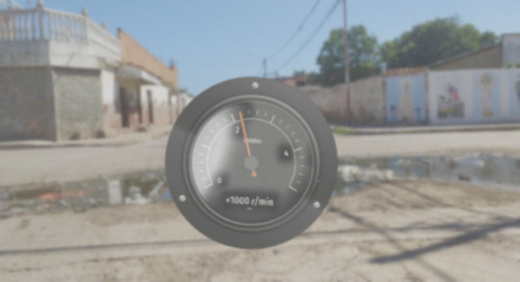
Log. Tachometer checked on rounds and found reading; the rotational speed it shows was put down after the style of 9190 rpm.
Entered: 2200 rpm
